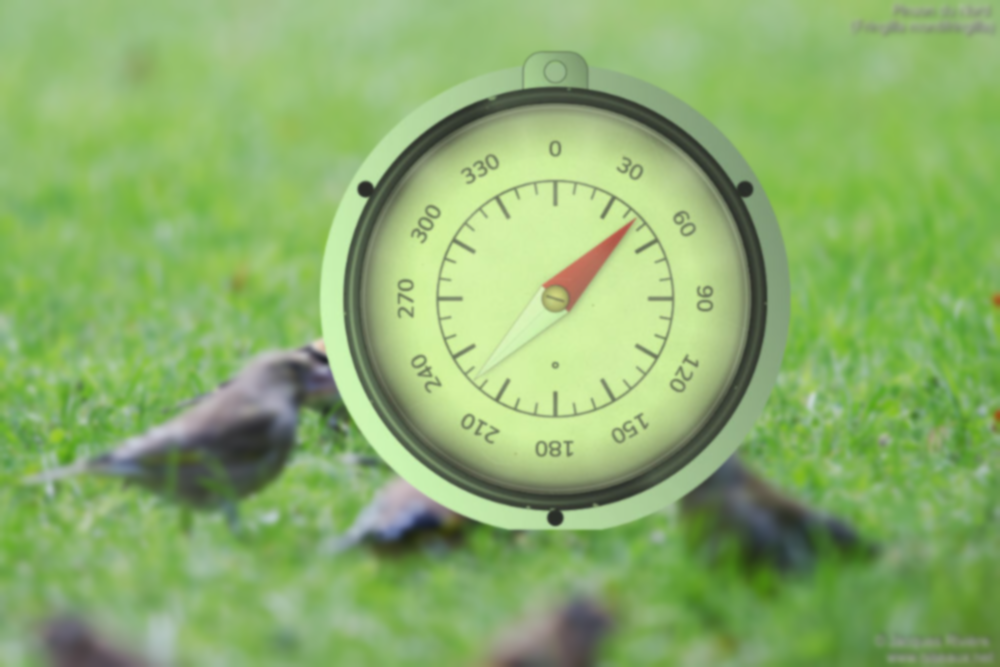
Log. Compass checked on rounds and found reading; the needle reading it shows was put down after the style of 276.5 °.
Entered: 45 °
